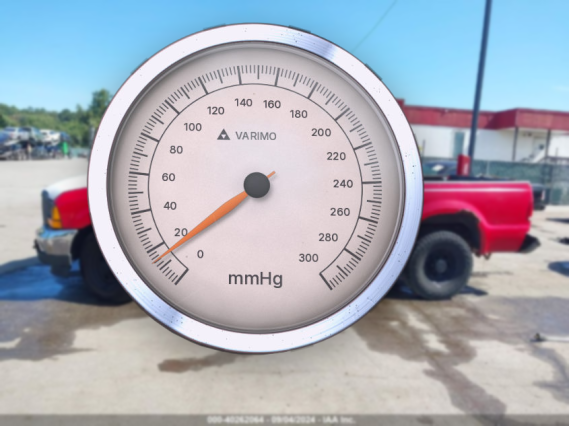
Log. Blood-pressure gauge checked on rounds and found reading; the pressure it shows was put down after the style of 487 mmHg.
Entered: 14 mmHg
